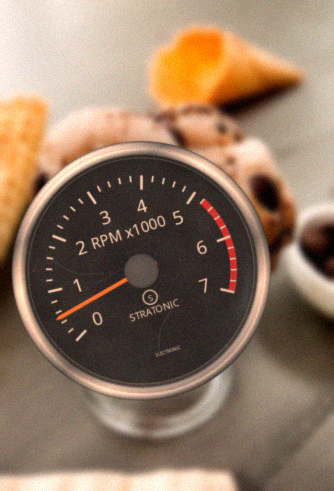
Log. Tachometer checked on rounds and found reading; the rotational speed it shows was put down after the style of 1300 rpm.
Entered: 500 rpm
